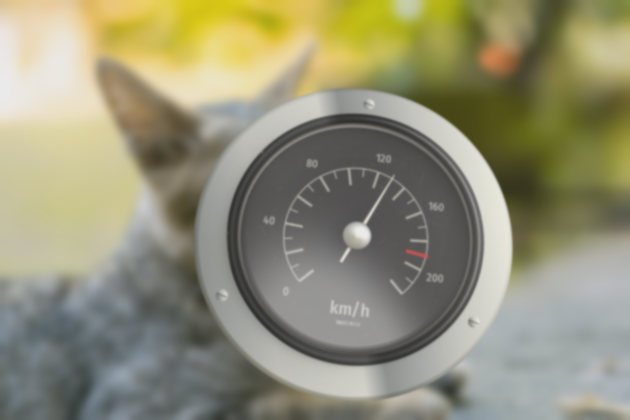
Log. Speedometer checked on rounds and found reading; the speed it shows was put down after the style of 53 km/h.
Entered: 130 km/h
